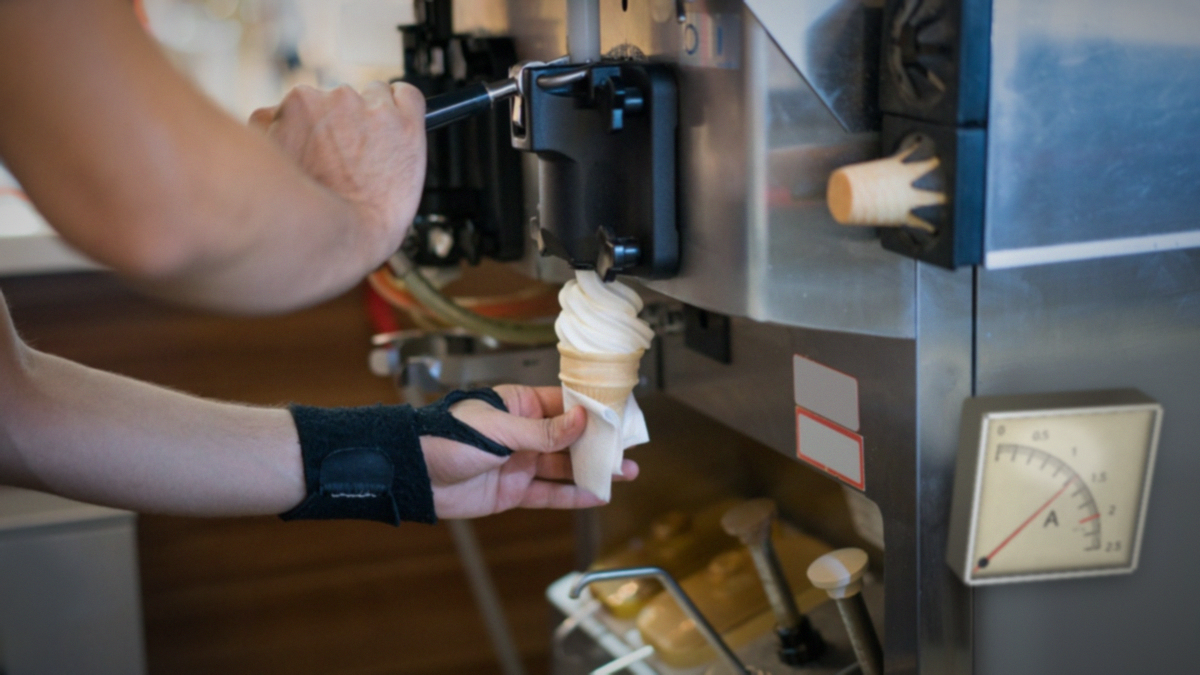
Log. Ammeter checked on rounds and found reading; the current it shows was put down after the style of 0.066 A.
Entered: 1.25 A
